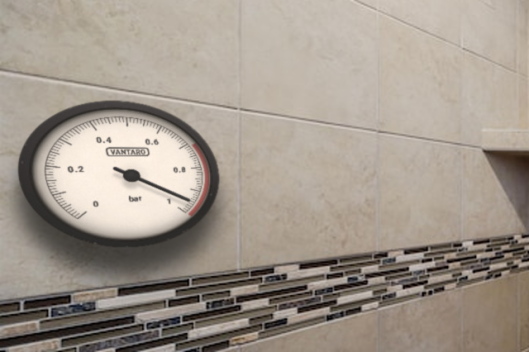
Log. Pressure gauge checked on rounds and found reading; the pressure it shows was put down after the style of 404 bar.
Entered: 0.95 bar
